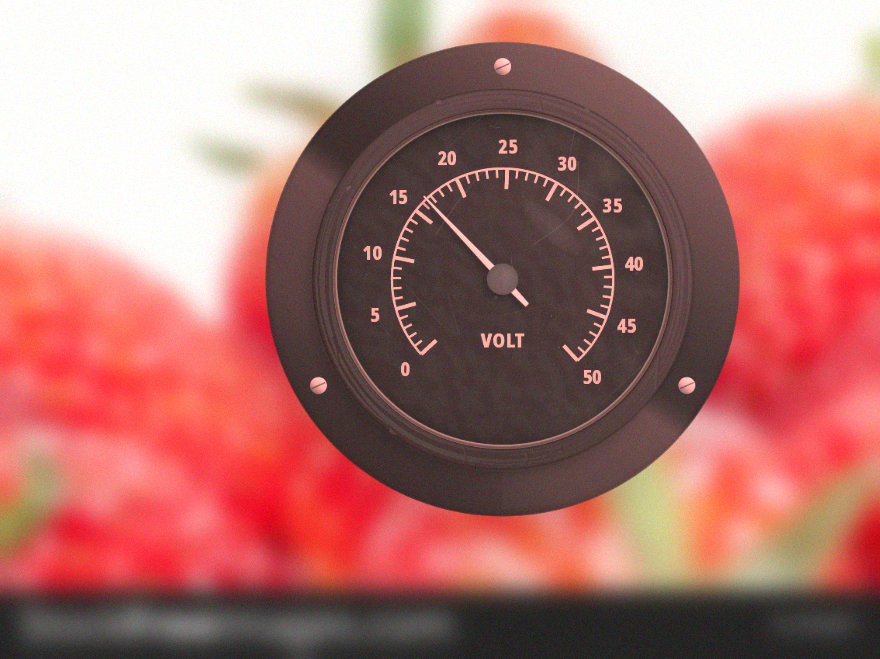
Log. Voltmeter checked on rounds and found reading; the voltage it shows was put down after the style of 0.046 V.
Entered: 16.5 V
